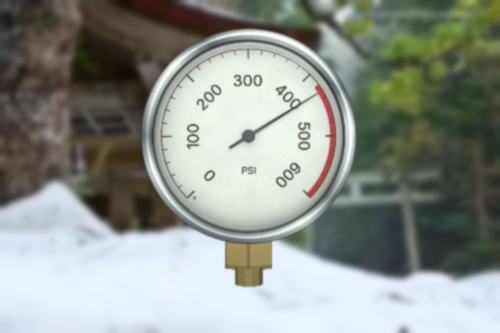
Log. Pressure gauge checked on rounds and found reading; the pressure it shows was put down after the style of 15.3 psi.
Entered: 430 psi
